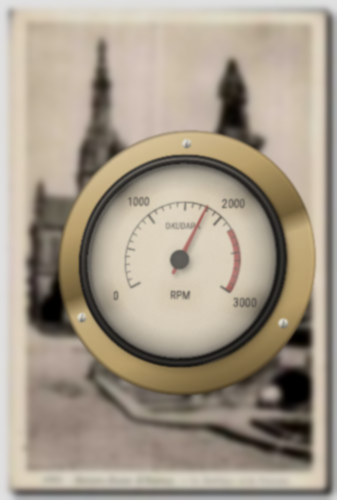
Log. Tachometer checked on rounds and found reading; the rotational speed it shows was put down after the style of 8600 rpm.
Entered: 1800 rpm
